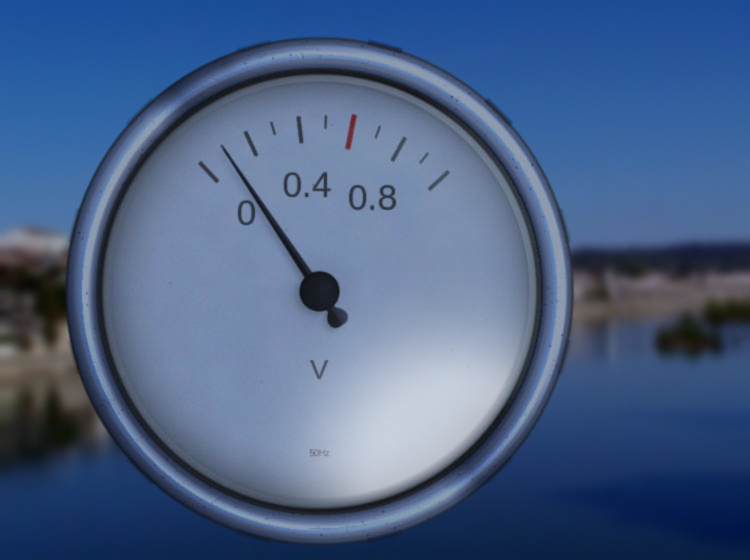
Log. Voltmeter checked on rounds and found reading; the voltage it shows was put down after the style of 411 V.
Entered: 0.1 V
